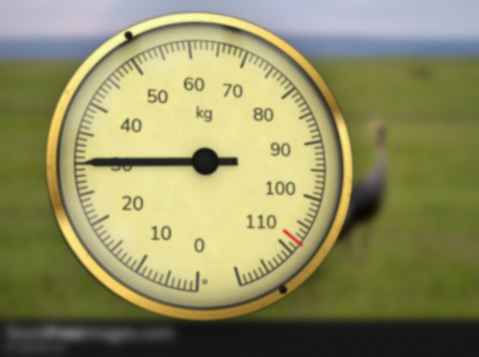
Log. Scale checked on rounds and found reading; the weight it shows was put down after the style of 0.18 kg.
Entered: 30 kg
